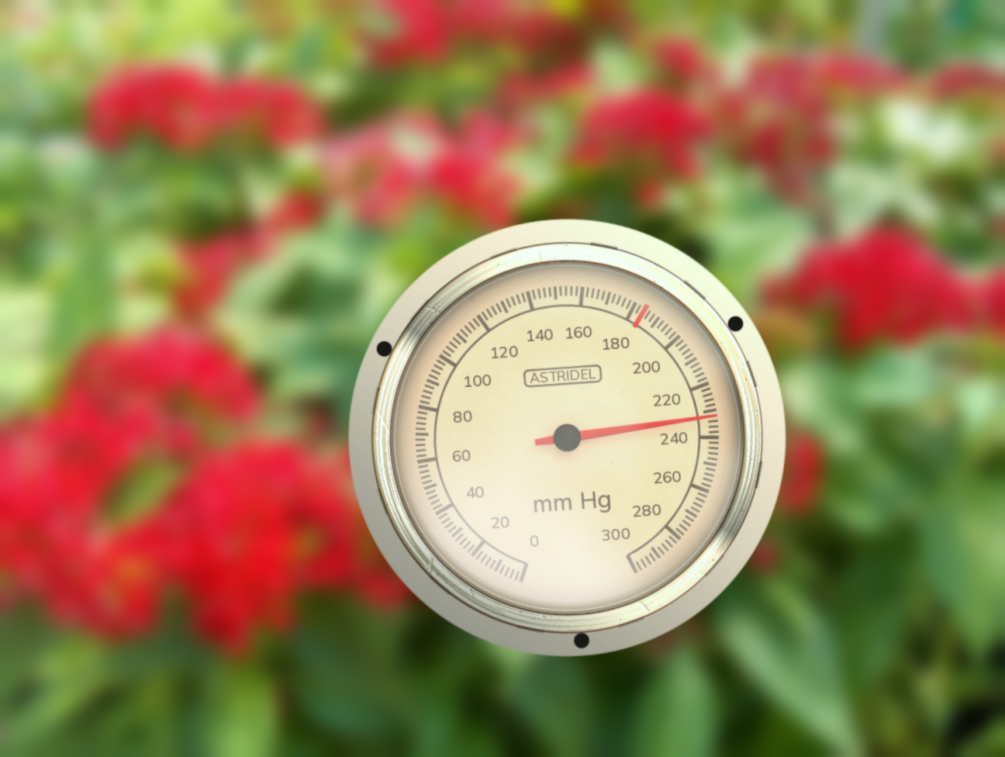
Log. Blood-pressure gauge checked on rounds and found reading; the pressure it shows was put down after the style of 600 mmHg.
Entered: 232 mmHg
